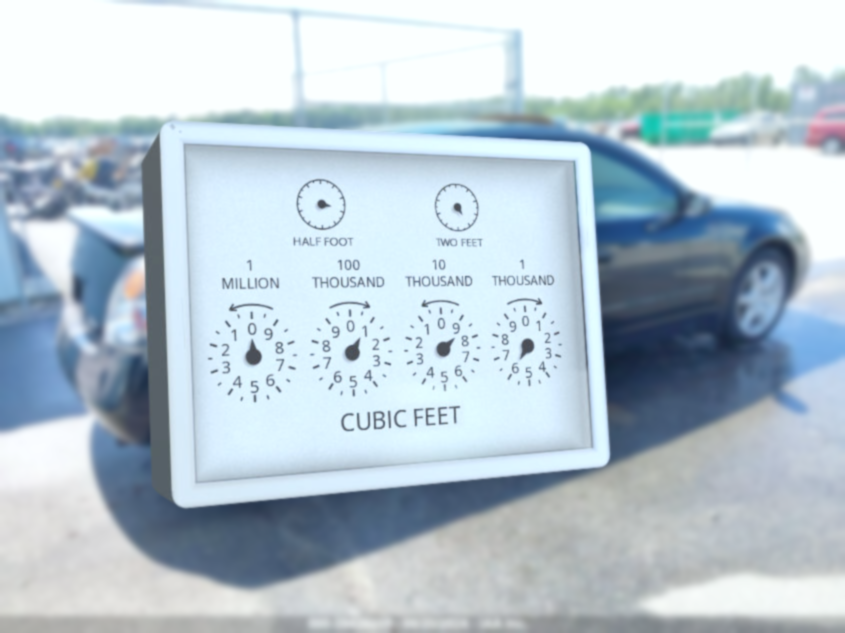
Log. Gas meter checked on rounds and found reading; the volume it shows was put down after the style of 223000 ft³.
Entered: 8600 ft³
